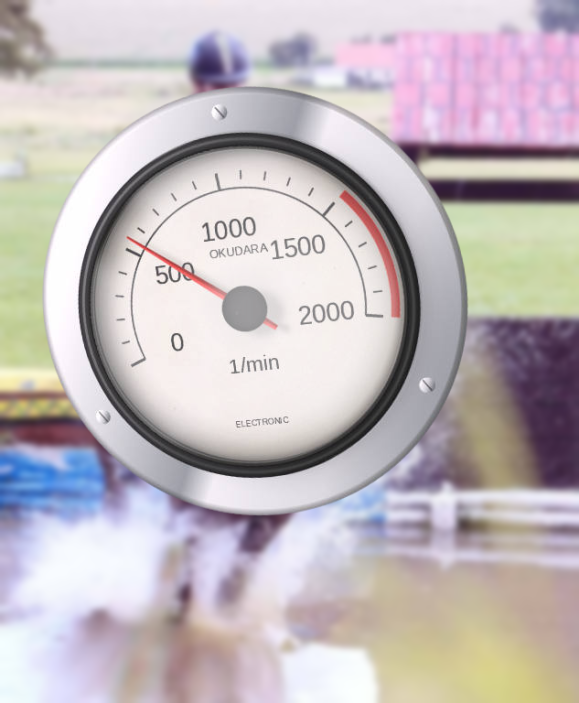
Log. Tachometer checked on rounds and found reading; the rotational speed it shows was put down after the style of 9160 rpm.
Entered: 550 rpm
